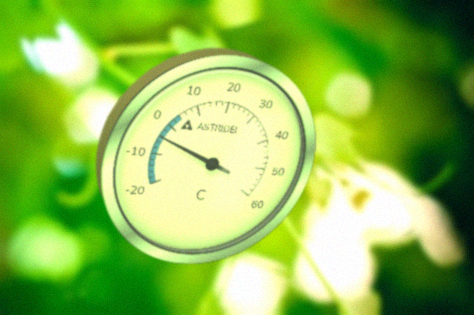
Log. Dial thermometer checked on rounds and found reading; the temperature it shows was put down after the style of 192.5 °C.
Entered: -4 °C
